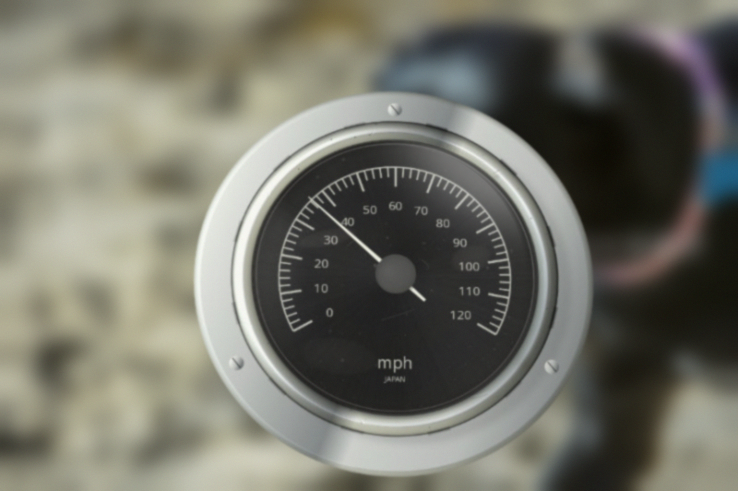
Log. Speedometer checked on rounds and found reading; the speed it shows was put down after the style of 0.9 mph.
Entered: 36 mph
